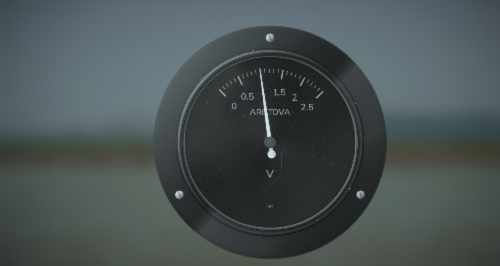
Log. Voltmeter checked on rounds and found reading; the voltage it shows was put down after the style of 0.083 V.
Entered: 1 V
